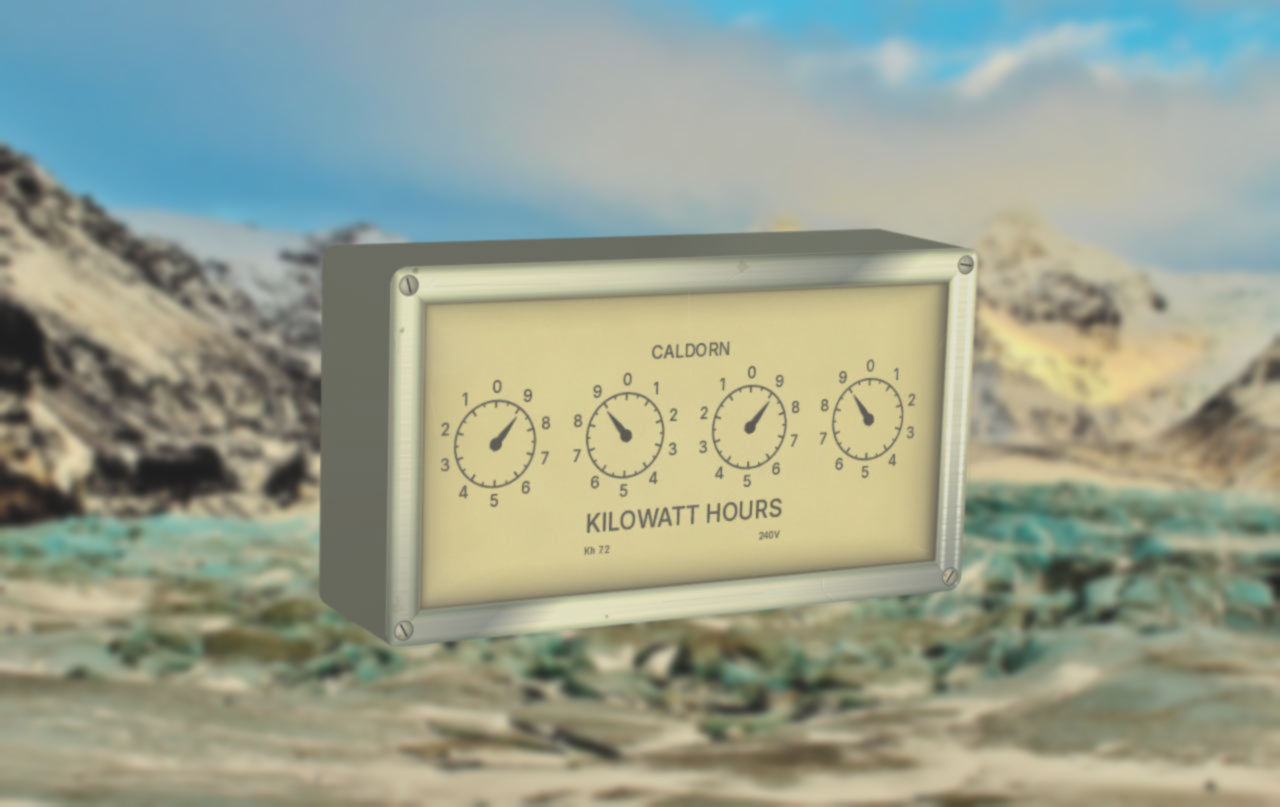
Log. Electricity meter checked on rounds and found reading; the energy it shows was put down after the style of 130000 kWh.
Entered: 8889 kWh
